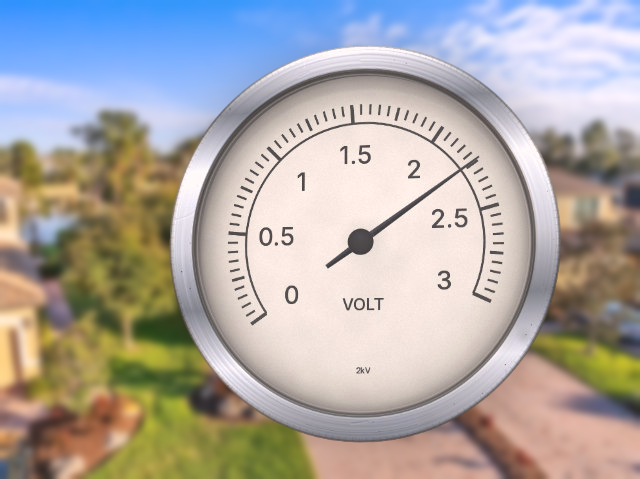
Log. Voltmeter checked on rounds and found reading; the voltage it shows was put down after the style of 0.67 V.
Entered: 2.25 V
